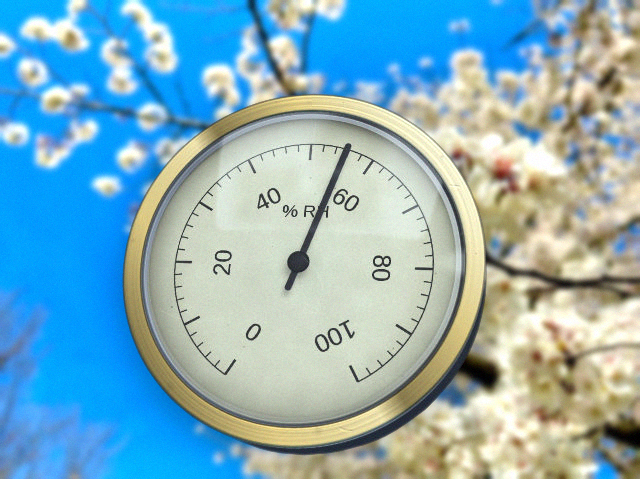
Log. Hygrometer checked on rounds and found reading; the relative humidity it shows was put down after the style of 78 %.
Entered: 56 %
